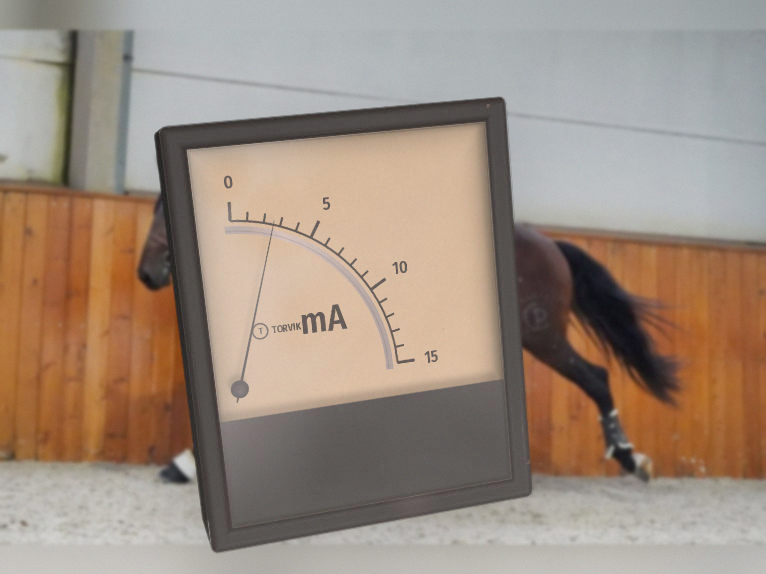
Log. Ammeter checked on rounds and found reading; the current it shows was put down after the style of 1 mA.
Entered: 2.5 mA
